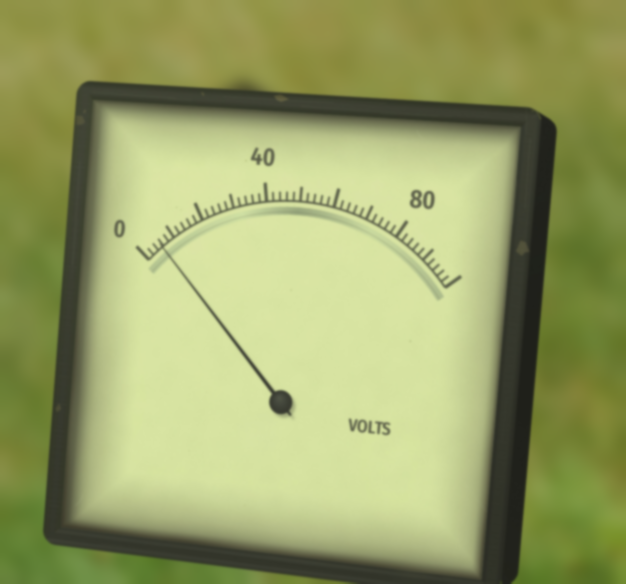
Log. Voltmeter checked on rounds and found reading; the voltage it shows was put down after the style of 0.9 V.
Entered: 6 V
